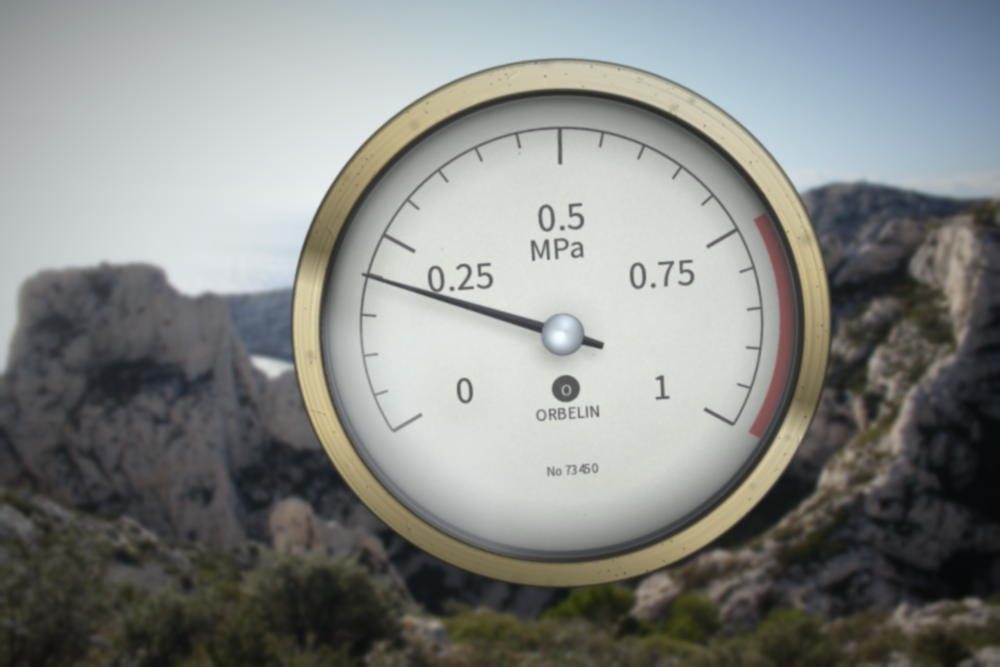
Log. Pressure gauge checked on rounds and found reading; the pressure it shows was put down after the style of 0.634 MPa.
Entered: 0.2 MPa
